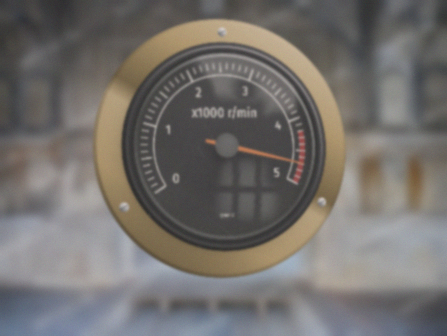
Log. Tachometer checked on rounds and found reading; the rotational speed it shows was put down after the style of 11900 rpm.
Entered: 4700 rpm
